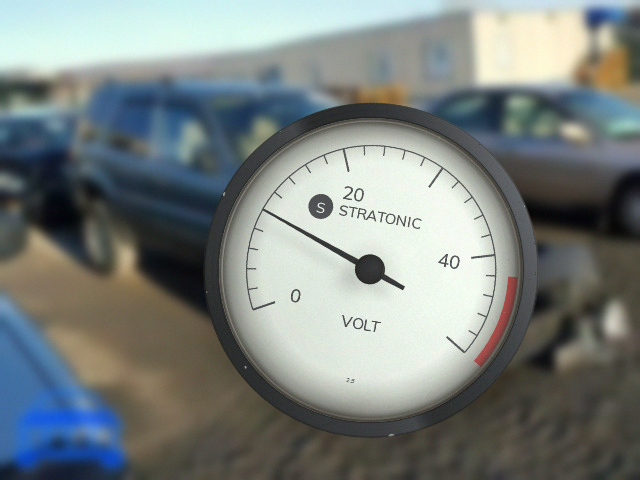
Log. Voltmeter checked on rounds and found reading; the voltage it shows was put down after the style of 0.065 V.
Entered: 10 V
